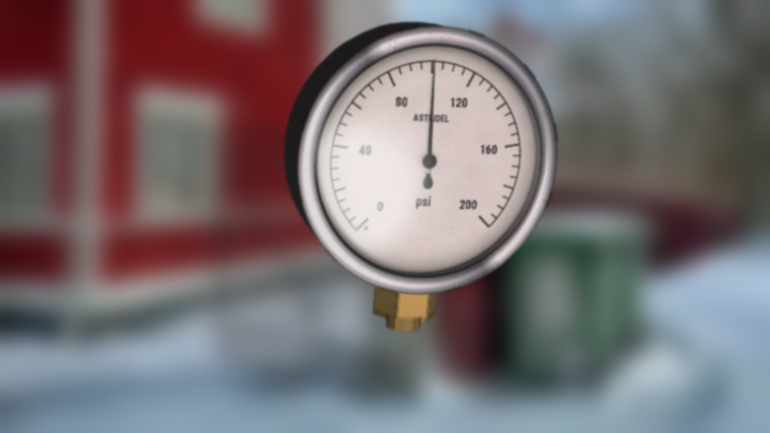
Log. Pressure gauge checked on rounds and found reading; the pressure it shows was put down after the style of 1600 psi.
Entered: 100 psi
